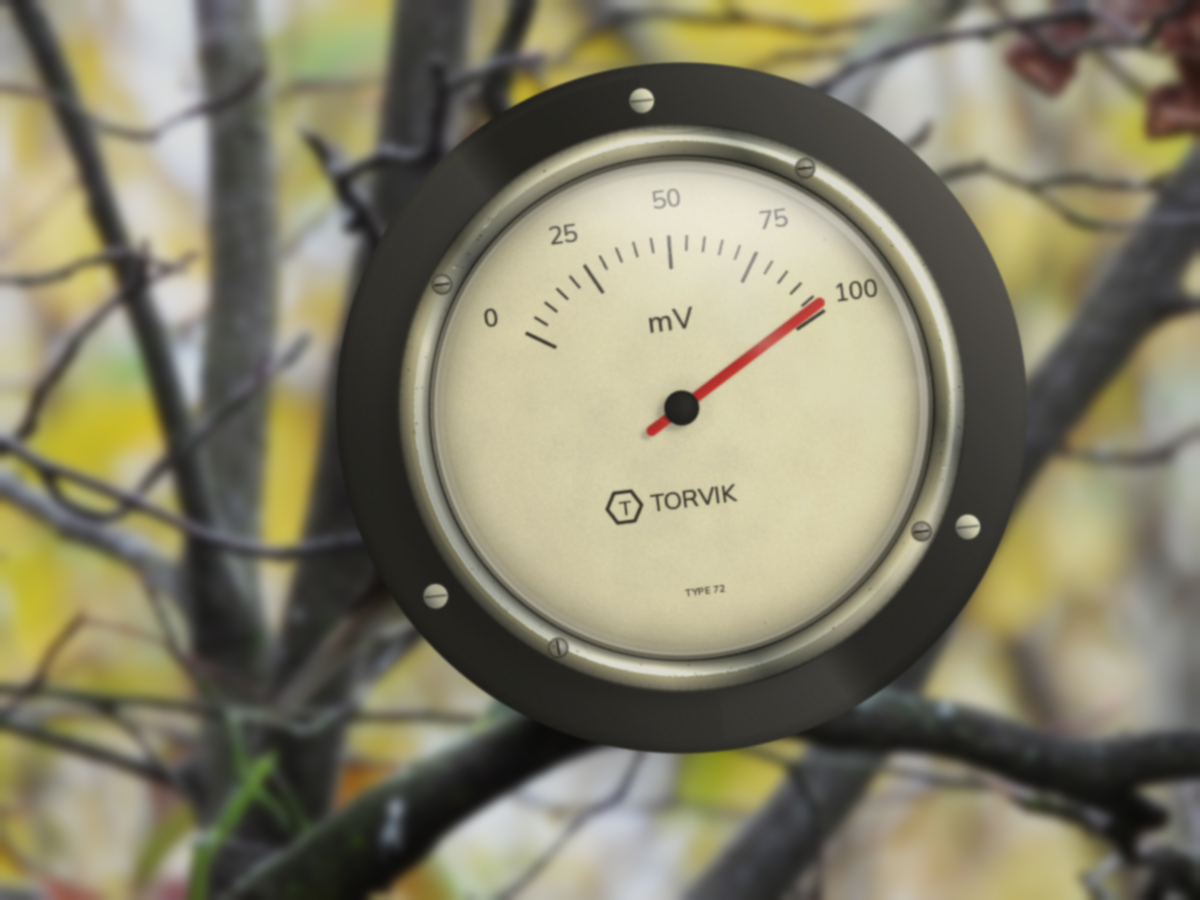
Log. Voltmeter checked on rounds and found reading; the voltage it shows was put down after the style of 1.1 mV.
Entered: 97.5 mV
